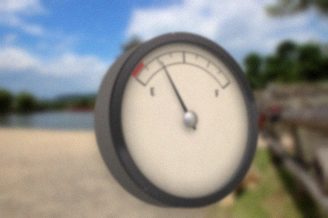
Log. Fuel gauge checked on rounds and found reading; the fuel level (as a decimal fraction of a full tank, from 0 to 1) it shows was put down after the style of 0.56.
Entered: 0.25
